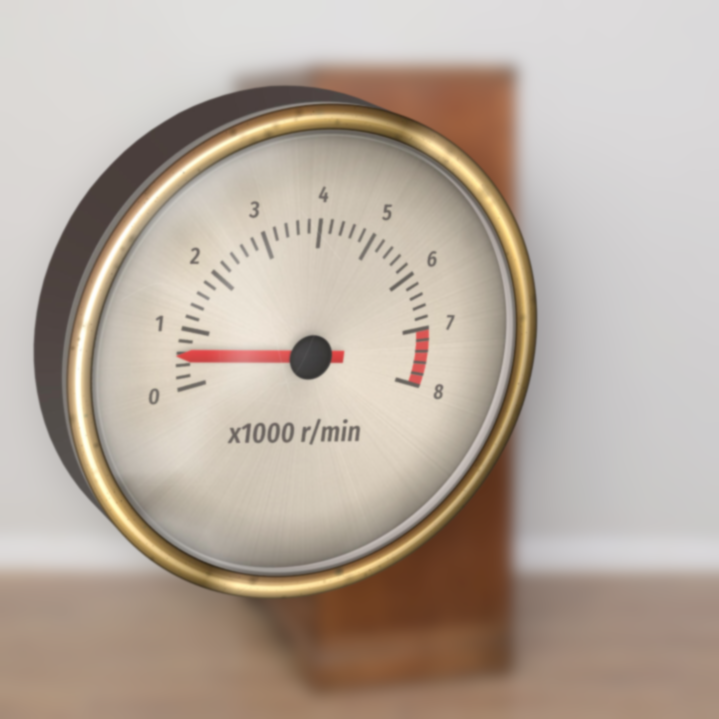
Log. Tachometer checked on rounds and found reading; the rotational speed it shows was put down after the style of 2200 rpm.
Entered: 600 rpm
